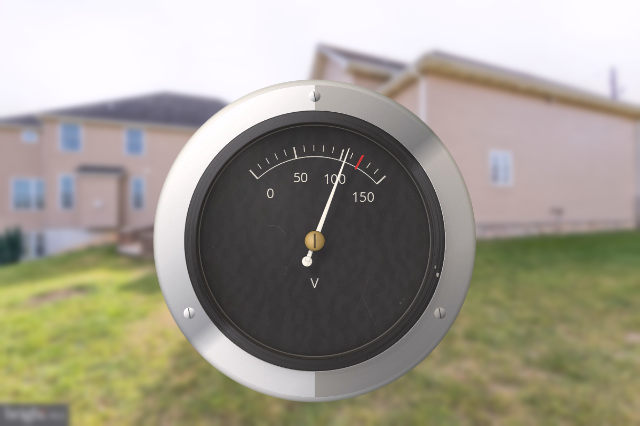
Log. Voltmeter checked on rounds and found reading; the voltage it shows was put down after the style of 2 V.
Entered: 105 V
